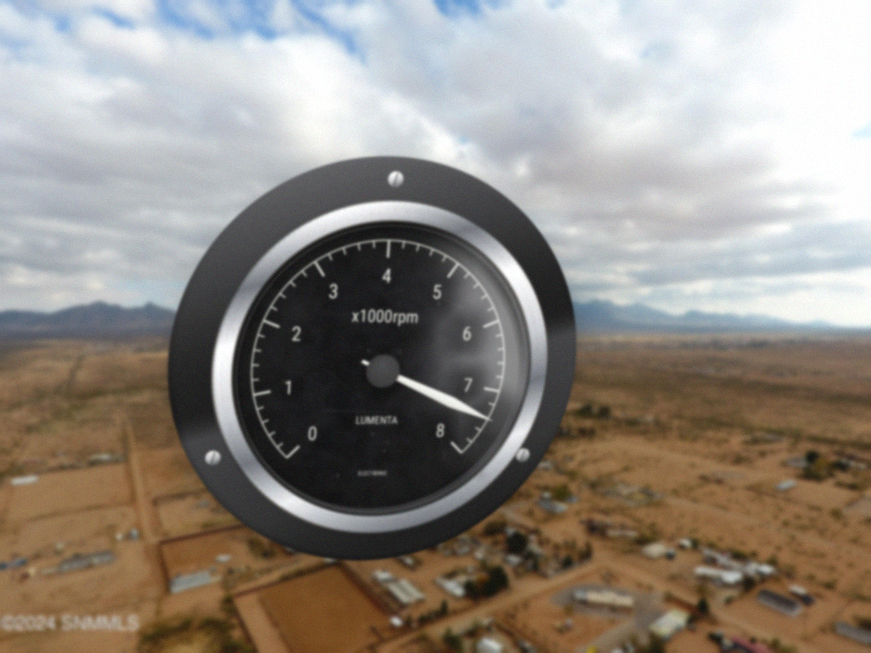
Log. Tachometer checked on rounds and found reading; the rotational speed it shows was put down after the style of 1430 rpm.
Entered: 7400 rpm
